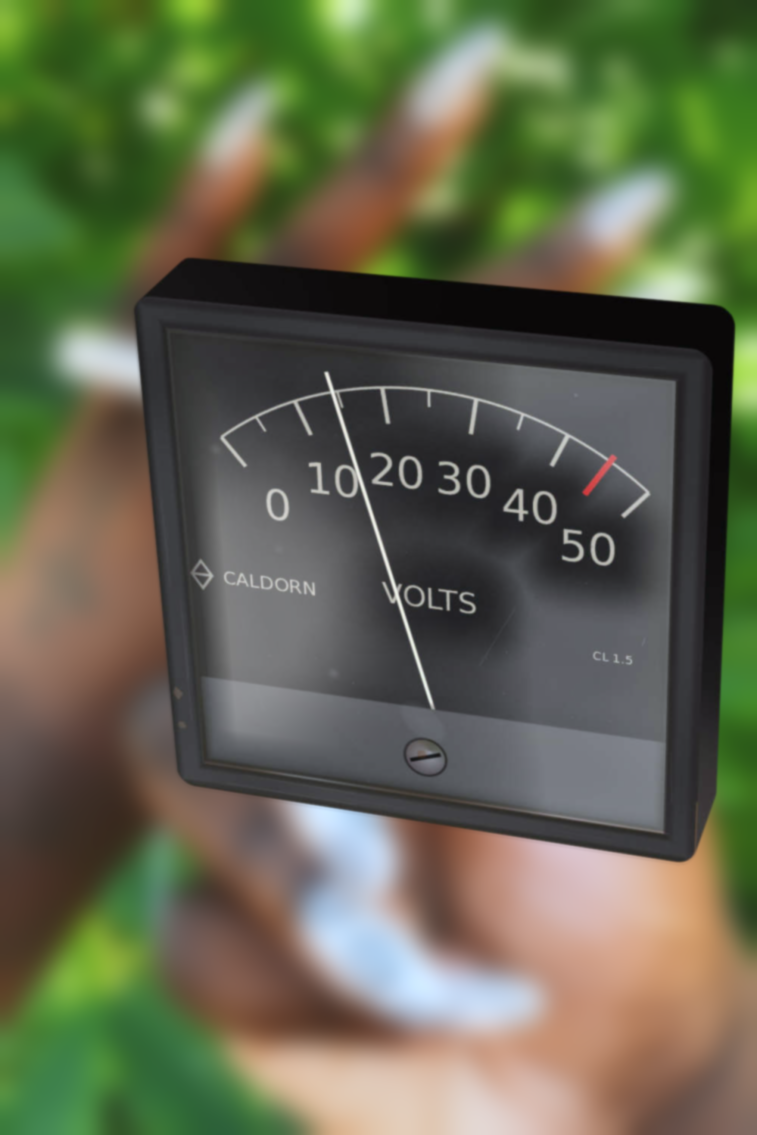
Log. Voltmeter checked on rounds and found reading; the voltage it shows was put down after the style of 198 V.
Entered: 15 V
